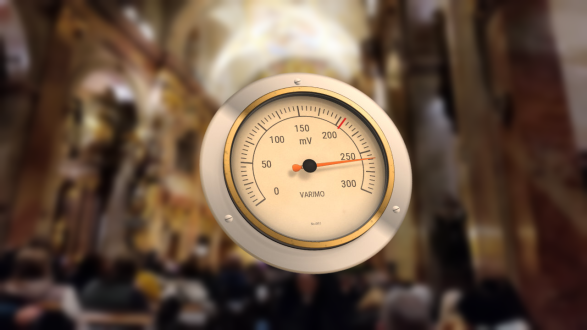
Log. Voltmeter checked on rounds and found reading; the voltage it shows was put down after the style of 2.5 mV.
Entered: 260 mV
